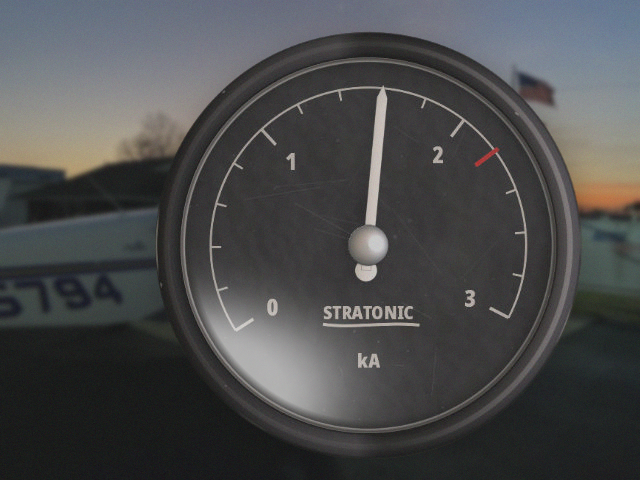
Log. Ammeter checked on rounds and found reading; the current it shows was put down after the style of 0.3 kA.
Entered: 1.6 kA
